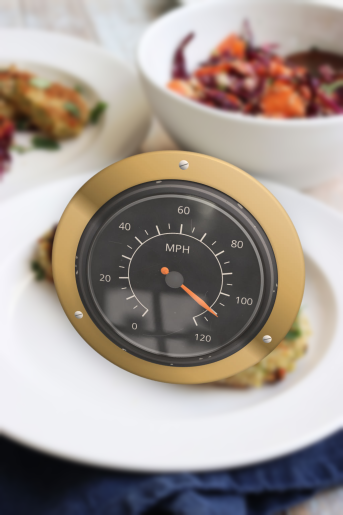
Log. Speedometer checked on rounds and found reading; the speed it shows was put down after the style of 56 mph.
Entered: 110 mph
